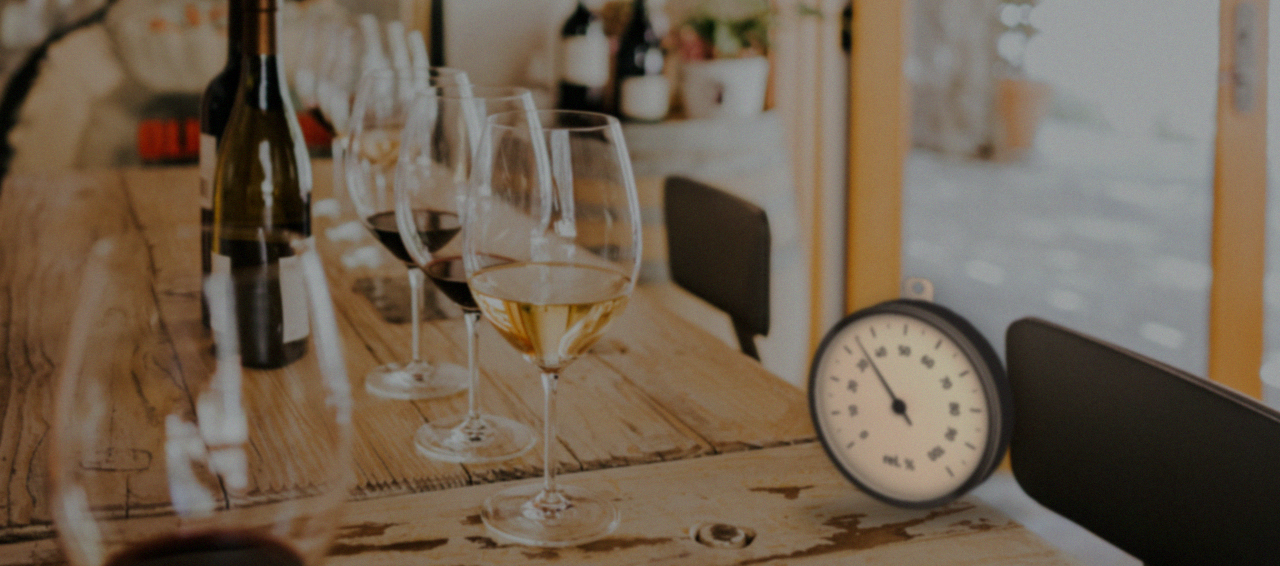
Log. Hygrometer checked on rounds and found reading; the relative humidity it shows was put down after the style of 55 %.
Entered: 35 %
